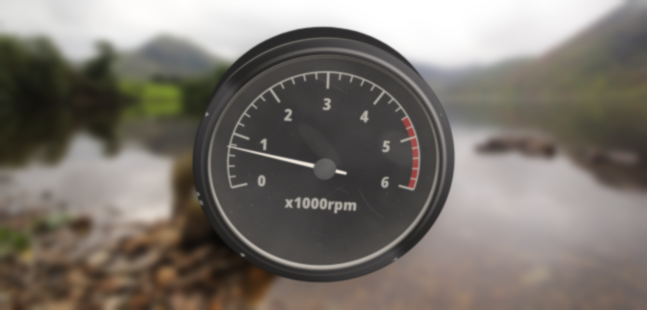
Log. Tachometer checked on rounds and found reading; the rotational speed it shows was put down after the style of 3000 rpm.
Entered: 800 rpm
